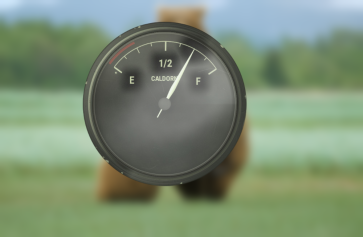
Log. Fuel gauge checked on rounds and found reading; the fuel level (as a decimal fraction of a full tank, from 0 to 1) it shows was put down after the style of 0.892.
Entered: 0.75
